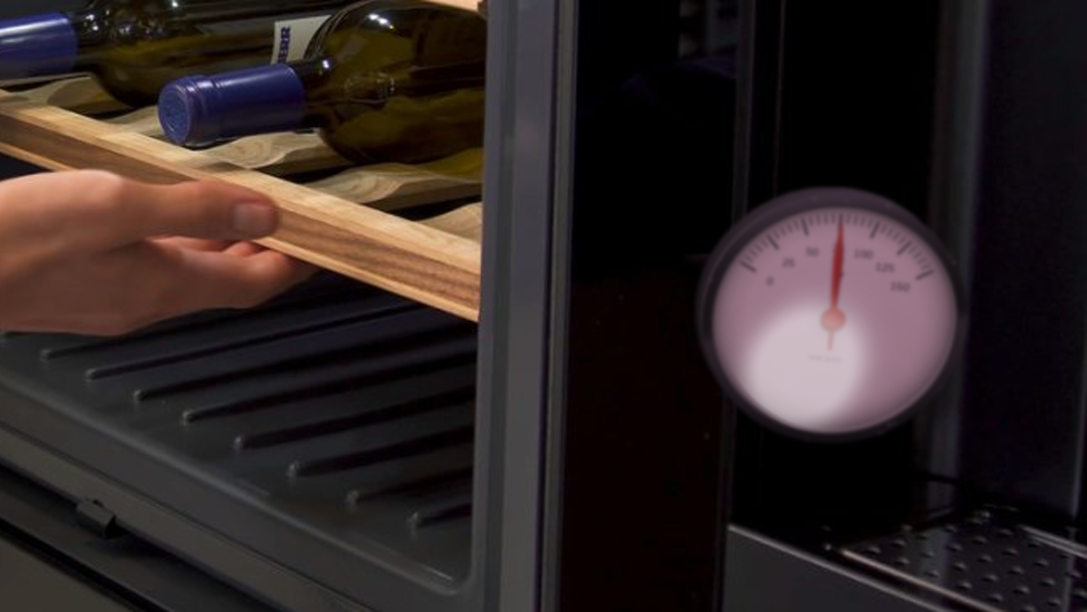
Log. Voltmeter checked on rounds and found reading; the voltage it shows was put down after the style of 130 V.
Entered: 75 V
